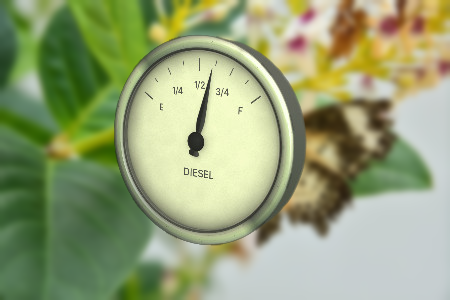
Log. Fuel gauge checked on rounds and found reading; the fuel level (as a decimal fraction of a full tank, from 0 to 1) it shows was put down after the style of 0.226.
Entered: 0.625
